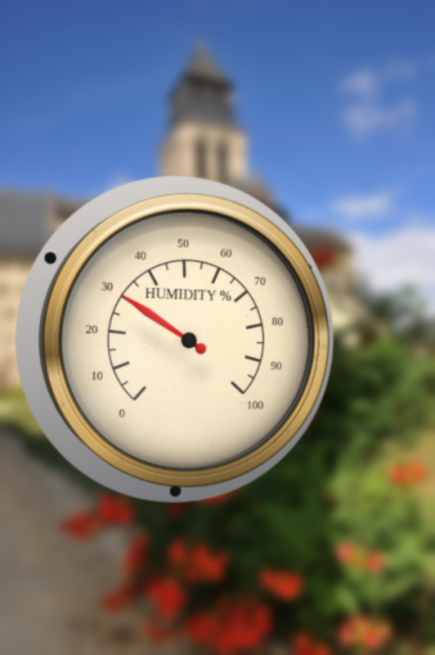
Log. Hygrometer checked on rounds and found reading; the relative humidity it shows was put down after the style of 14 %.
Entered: 30 %
